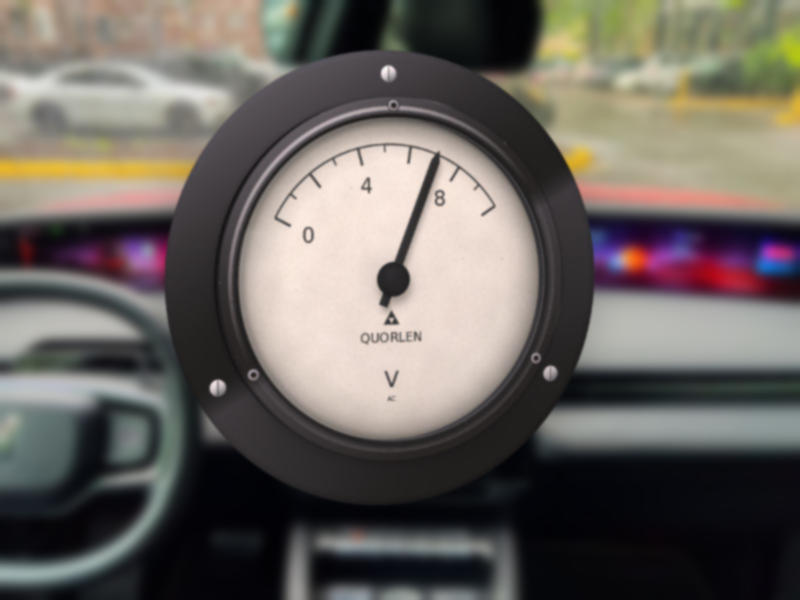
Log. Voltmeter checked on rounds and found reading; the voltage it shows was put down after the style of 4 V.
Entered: 7 V
